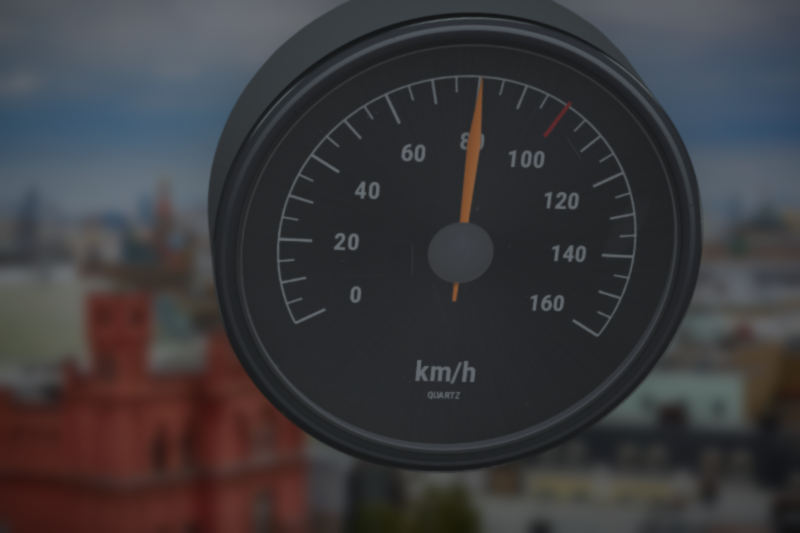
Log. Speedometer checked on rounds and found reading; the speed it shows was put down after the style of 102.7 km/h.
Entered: 80 km/h
